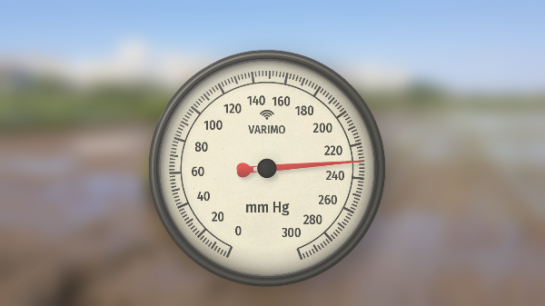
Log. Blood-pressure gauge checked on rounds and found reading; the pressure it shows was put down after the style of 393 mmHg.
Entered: 230 mmHg
